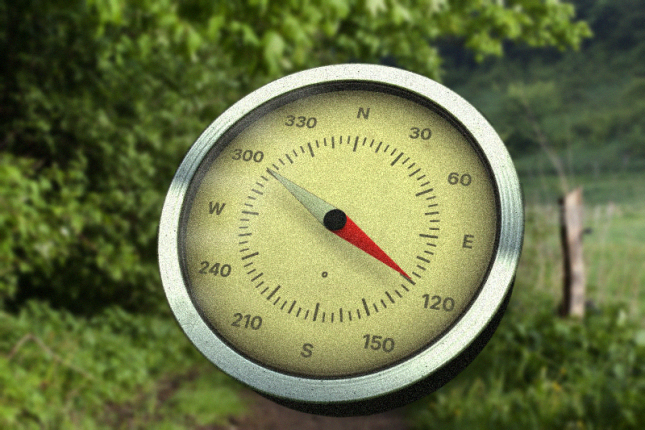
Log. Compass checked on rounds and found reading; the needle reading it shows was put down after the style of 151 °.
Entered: 120 °
